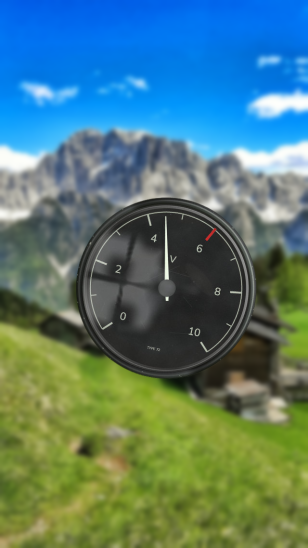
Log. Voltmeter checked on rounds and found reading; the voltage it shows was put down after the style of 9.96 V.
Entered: 4.5 V
